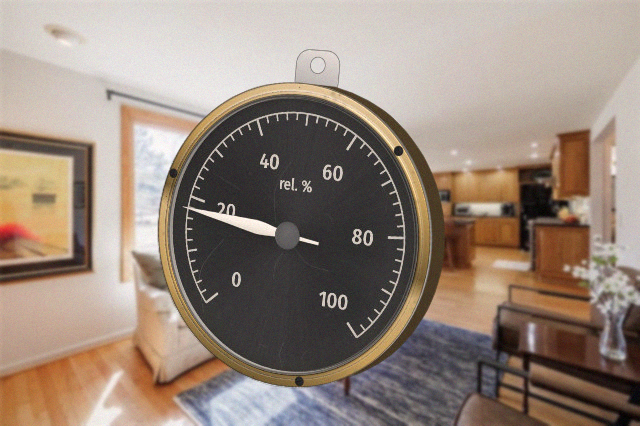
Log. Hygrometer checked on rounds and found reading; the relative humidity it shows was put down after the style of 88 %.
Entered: 18 %
